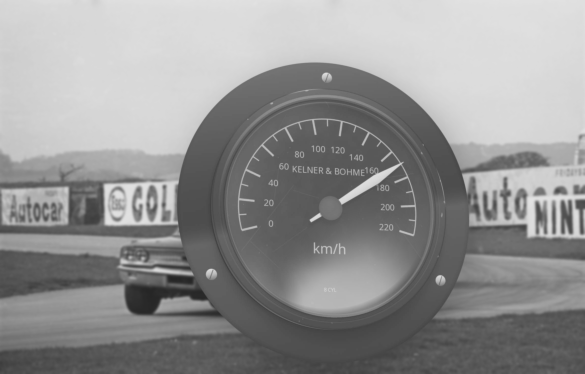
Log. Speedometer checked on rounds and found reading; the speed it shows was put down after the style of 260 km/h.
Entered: 170 km/h
